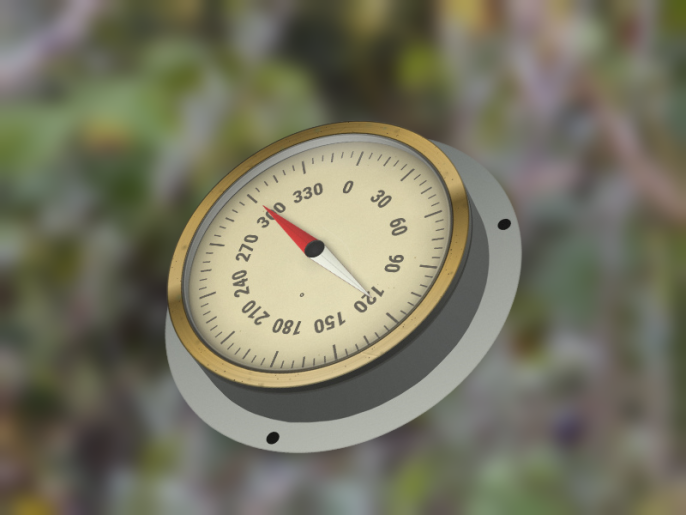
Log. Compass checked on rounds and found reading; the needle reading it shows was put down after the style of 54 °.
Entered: 300 °
